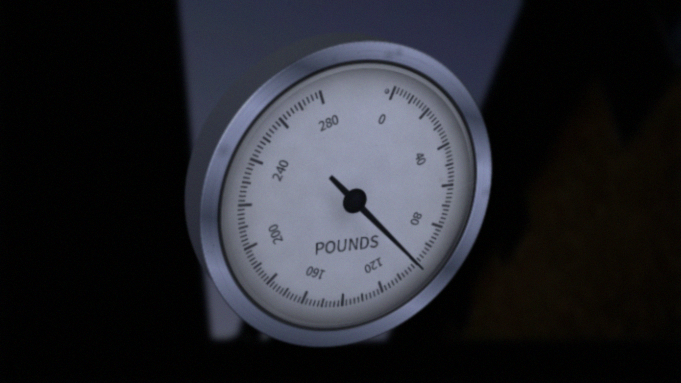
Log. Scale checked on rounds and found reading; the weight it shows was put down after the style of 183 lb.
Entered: 100 lb
